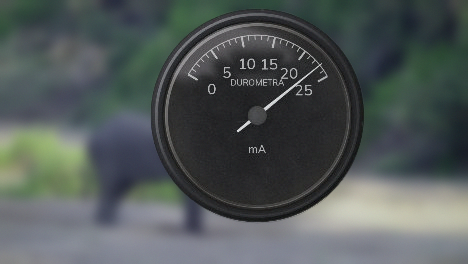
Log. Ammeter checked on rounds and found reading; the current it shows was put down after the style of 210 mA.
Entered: 23 mA
